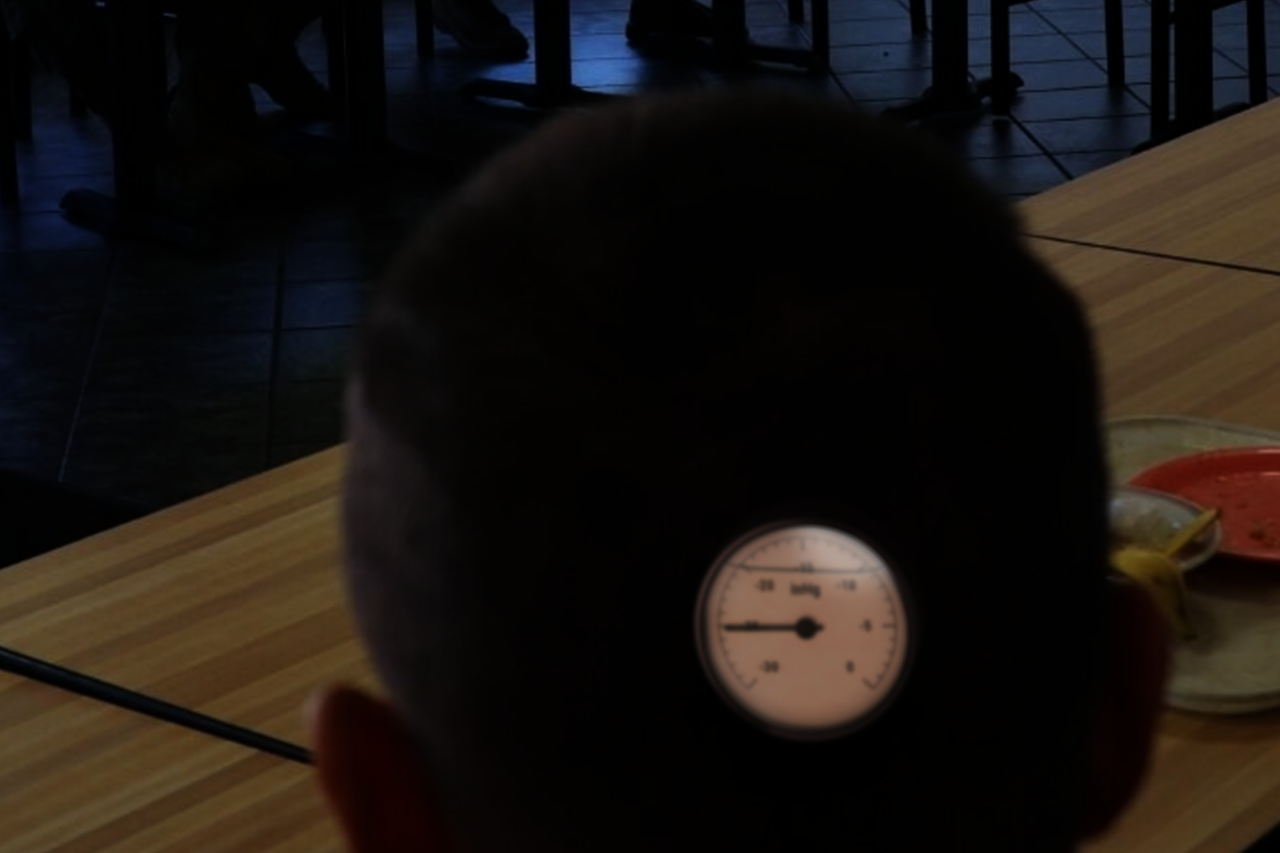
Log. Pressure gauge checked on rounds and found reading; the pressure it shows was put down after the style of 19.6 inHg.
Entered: -25 inHg
